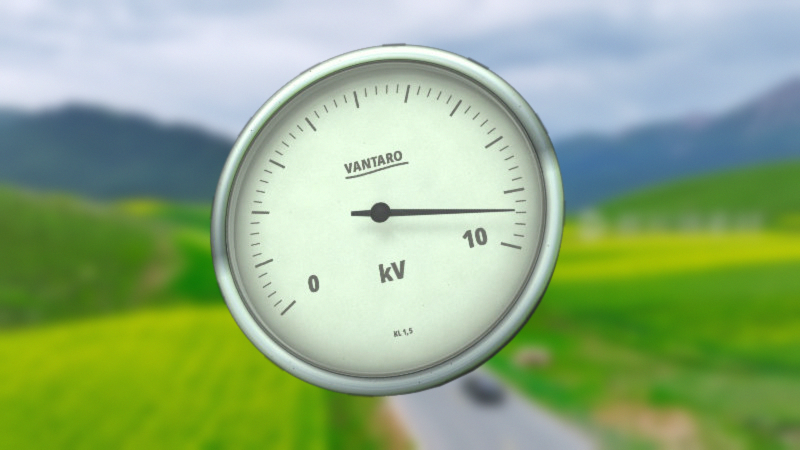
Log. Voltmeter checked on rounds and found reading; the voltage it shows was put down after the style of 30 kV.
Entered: 9.4 kV
